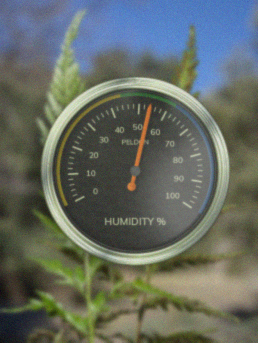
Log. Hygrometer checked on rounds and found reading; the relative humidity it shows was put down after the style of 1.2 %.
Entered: 54 %
